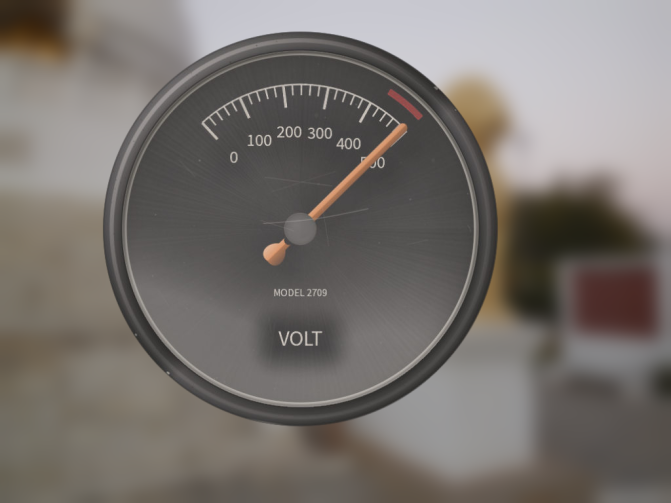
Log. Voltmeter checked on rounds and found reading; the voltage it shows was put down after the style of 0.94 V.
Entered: 490 V
